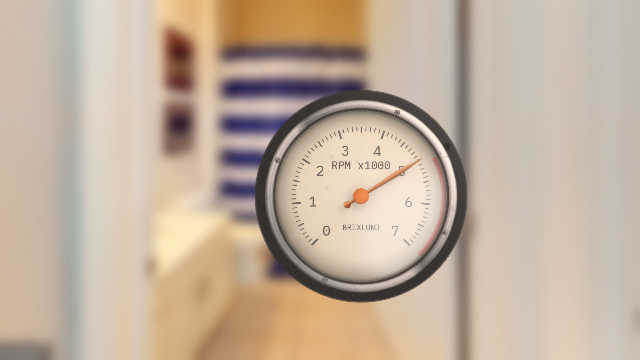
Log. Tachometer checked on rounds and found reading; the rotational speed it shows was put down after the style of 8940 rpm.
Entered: 5000 rpm
